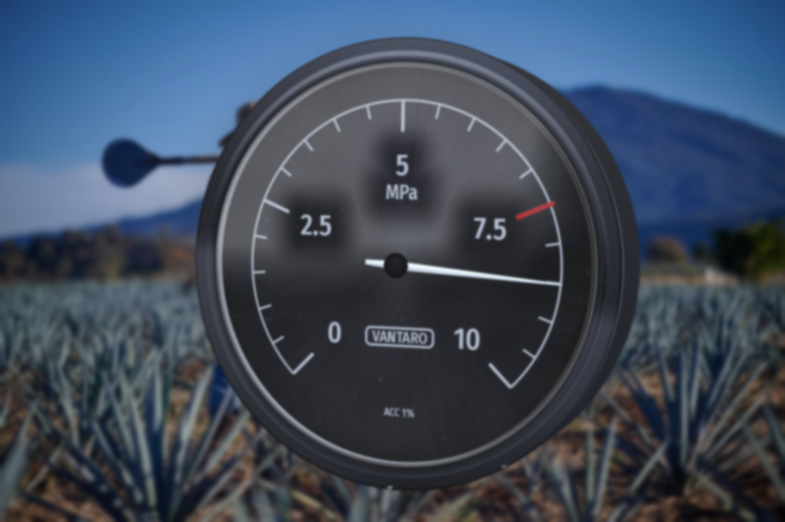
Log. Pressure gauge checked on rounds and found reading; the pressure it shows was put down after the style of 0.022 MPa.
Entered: 8.5 MPa
